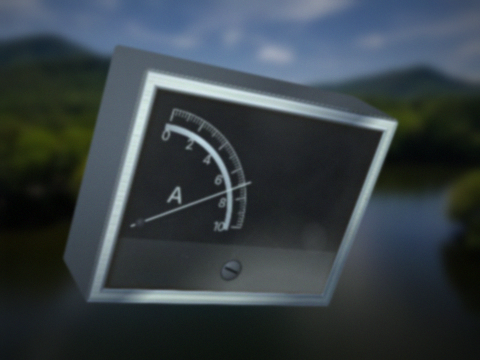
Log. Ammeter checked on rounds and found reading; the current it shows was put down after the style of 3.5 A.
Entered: 7 A
